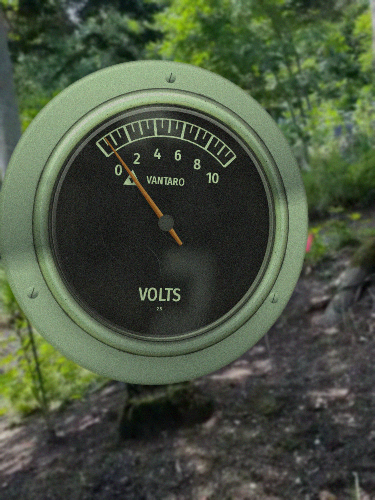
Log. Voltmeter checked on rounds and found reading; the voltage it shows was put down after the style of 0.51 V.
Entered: 0.5 V
